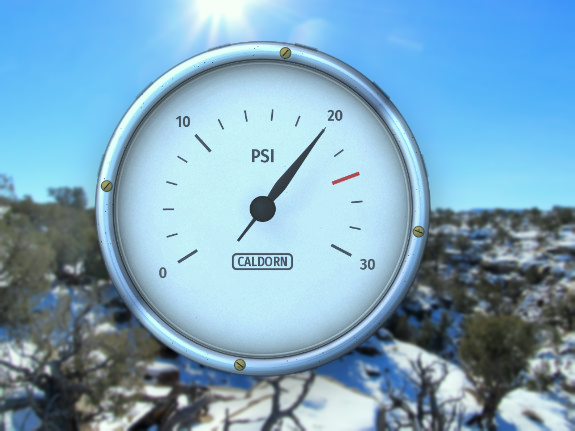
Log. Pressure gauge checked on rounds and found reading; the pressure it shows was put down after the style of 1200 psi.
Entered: 20 psi
